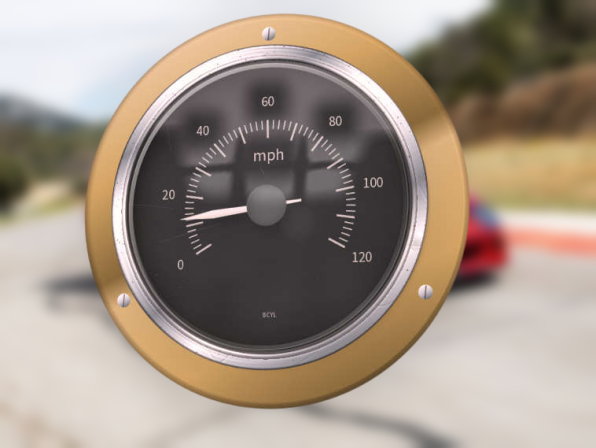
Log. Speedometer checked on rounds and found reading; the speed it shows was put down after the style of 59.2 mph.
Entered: 12 mph
